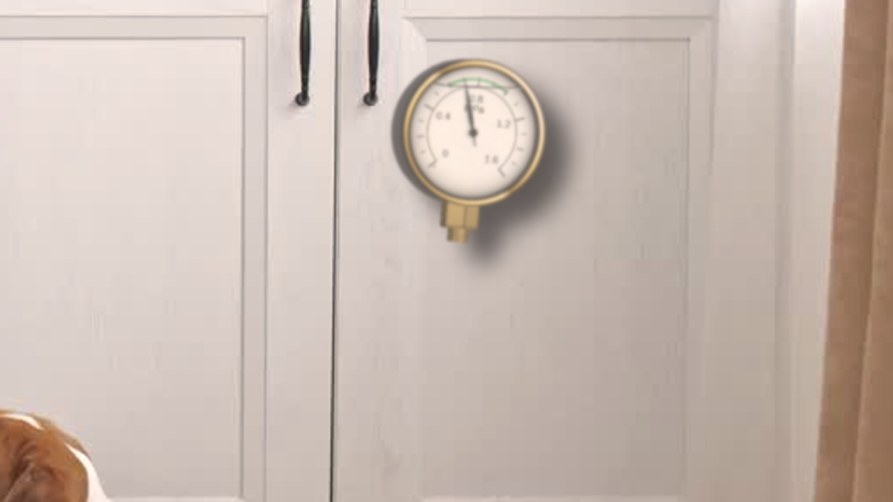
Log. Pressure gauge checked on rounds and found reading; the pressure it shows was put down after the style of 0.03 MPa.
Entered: 0.7 MPa
